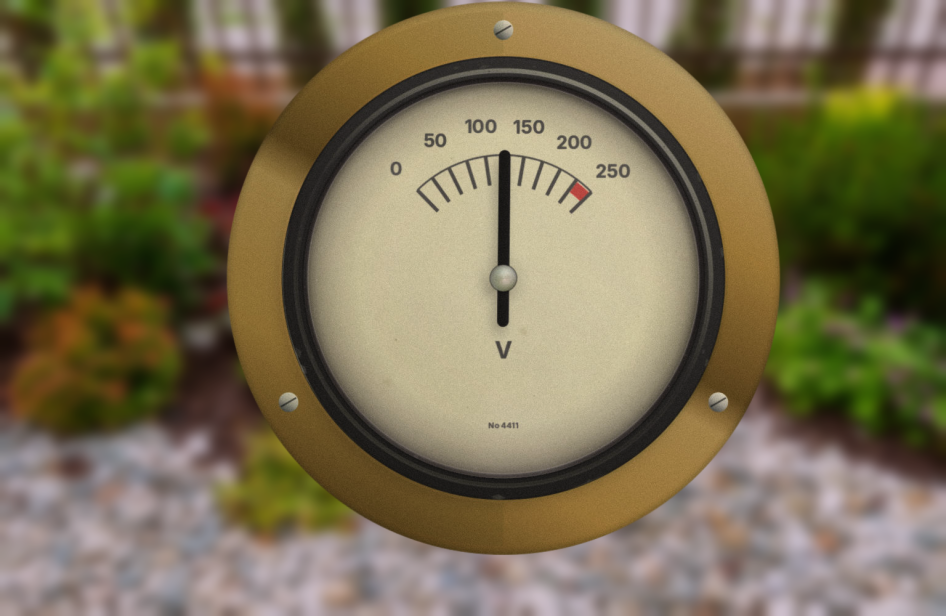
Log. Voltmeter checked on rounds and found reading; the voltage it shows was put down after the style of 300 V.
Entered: 125 V
